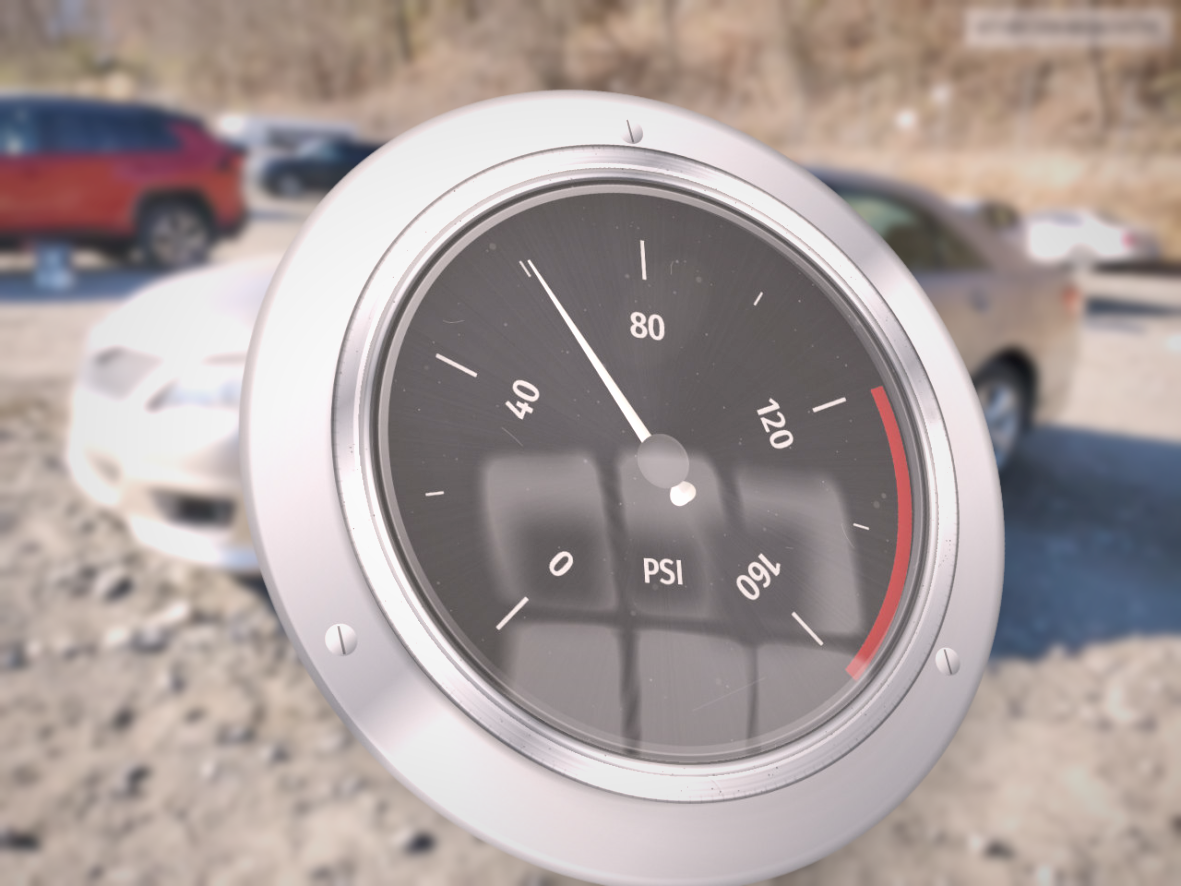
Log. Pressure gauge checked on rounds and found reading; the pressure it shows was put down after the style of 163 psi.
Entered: 60 psi
